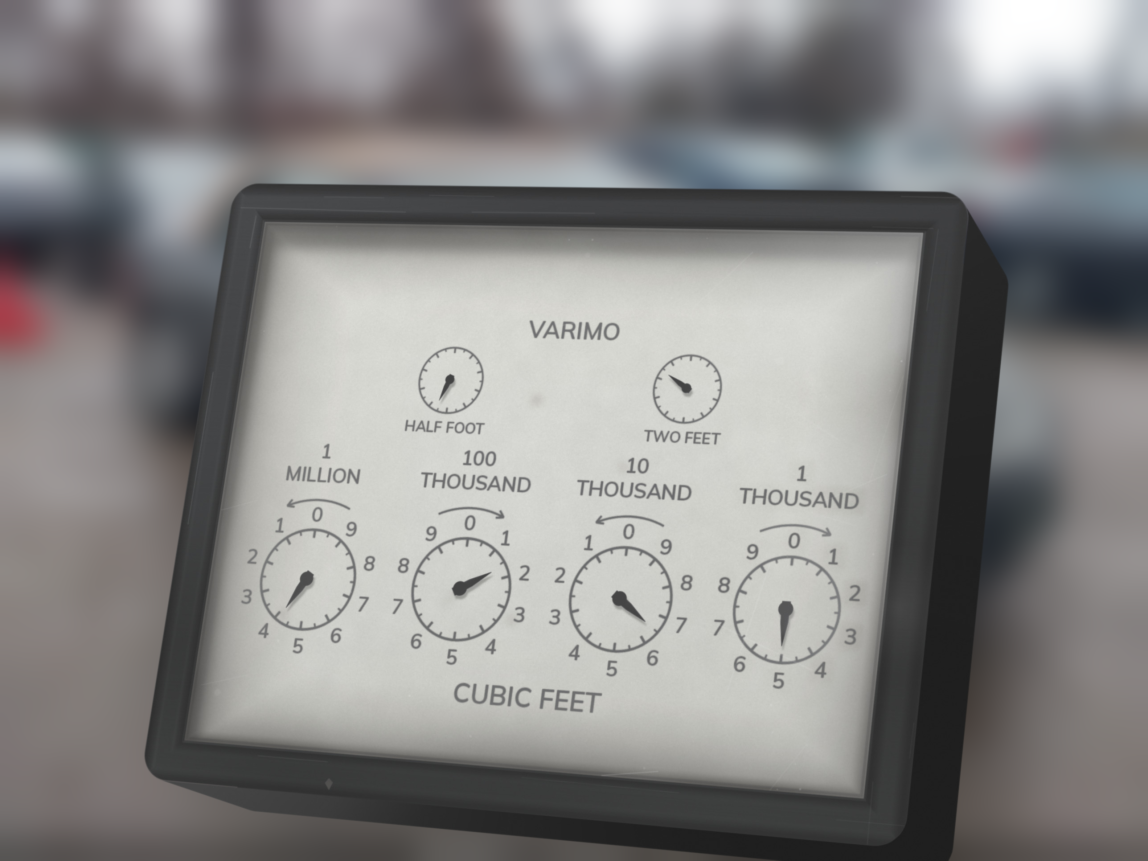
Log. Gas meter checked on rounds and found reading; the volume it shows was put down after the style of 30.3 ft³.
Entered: 416500 ft³
